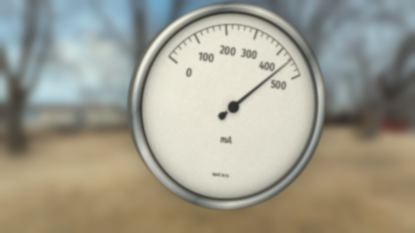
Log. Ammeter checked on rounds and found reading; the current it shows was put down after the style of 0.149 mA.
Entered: 440 mA
